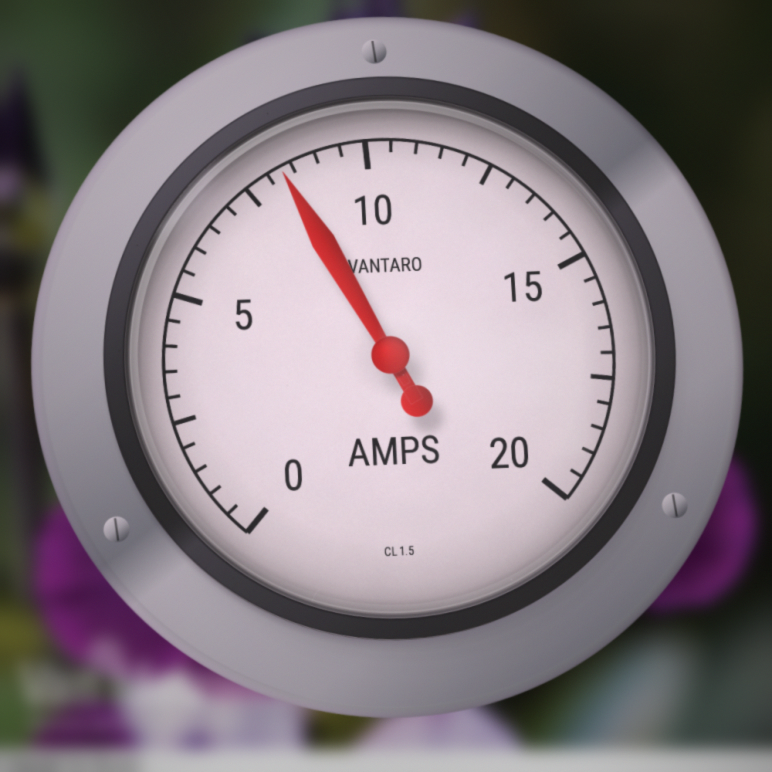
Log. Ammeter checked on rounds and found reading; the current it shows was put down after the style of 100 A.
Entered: 8.25 A
